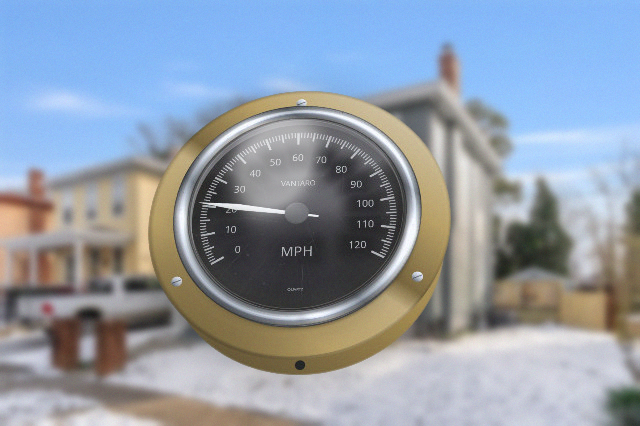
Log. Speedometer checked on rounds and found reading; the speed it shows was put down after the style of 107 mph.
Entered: 20 mph
